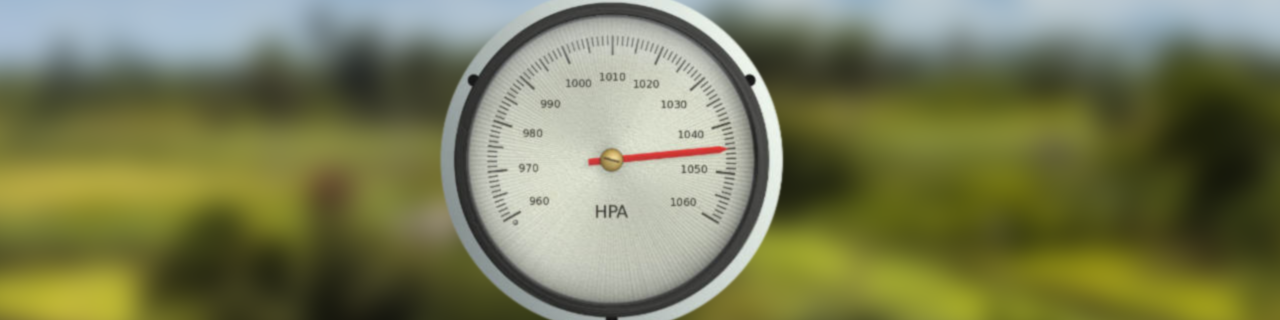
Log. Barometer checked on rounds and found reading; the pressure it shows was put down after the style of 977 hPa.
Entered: 1045 hPa
